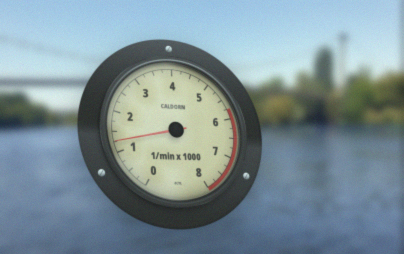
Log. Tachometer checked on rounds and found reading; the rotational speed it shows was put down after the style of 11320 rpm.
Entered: 1250 rpm
